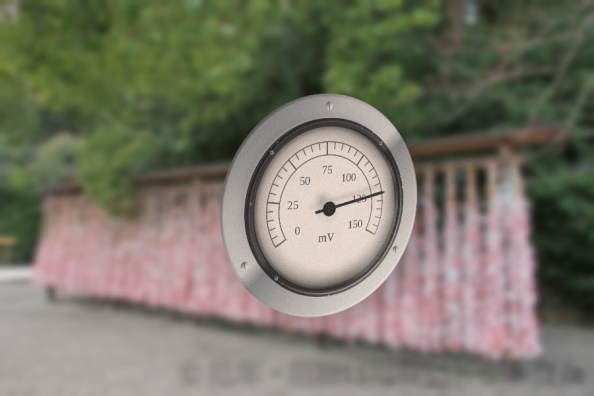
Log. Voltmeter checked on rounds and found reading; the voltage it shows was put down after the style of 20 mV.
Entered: 125 mV
